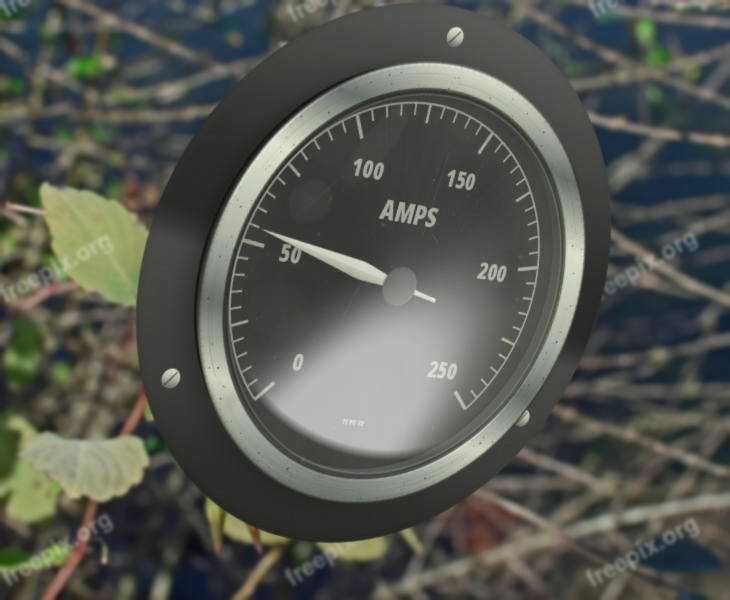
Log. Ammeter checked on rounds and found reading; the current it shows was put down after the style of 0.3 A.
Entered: 55 A
